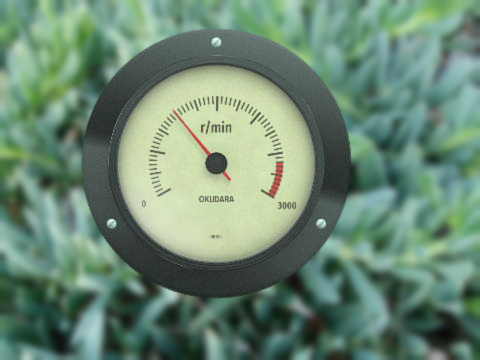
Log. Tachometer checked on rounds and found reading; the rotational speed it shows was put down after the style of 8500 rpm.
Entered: 1000 rpm
